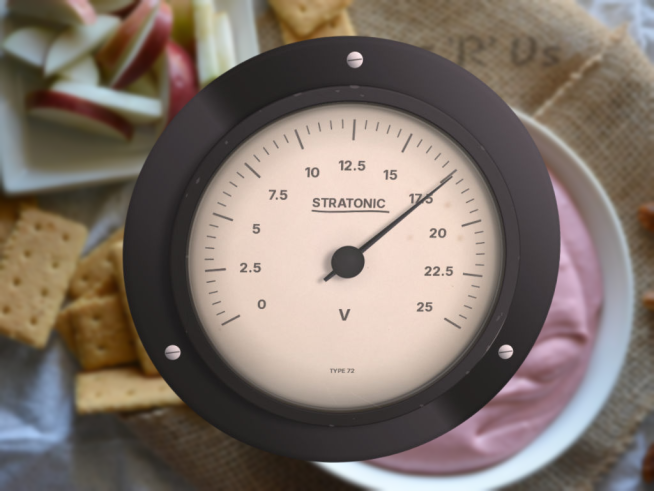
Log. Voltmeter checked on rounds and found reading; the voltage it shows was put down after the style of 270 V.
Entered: 17.5 V
